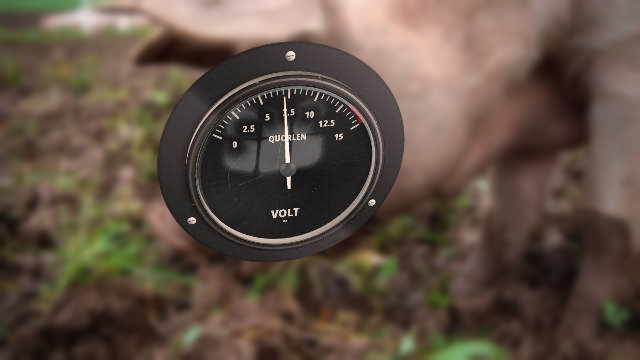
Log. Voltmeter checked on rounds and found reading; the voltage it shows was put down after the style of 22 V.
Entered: 7 V
